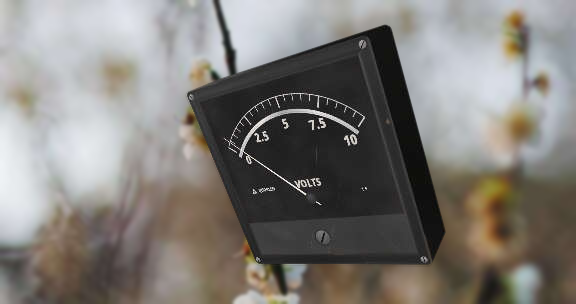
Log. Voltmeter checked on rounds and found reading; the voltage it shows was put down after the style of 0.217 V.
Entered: 0.5 V
